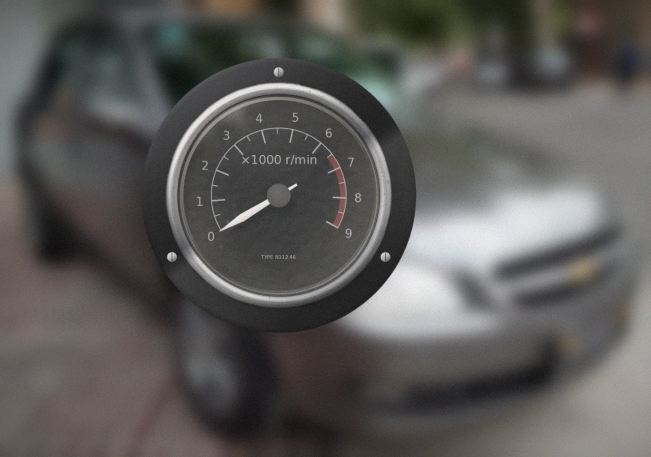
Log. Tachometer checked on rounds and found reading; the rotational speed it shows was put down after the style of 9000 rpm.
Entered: 0 rpm
